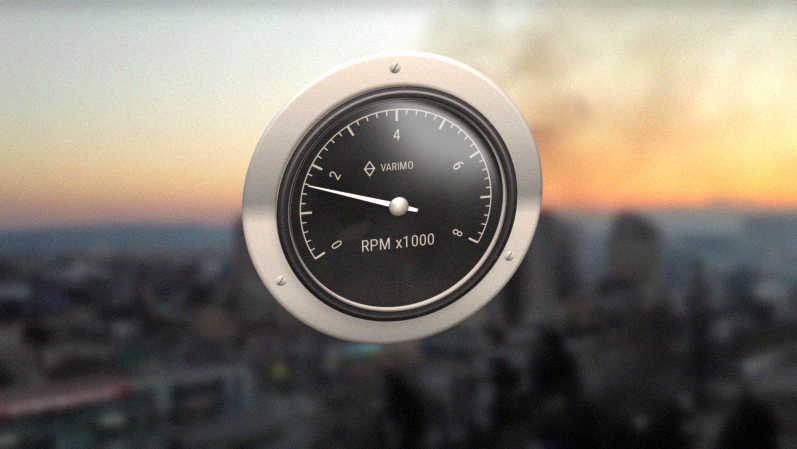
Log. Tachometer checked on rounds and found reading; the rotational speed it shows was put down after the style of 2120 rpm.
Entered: 1600 rpm
